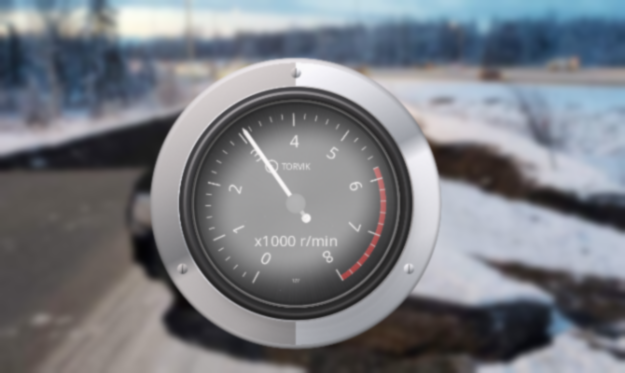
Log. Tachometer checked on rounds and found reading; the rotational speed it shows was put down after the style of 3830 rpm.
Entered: 3100 rpm
